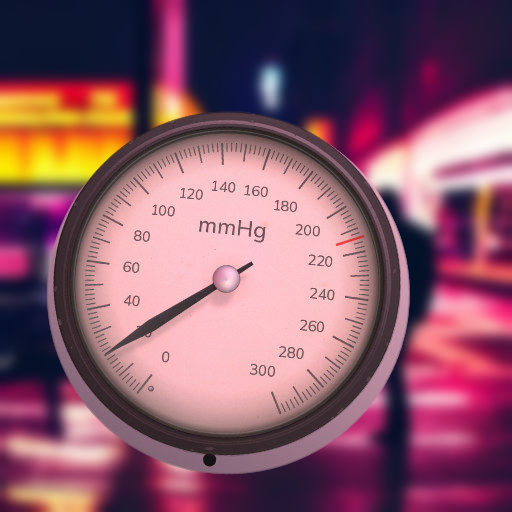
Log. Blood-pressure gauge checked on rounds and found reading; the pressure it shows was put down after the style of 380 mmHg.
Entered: 20 mmHg
